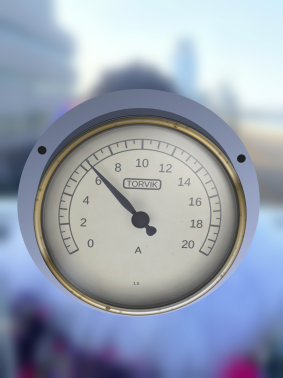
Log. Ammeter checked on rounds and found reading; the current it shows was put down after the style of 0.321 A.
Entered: 6.5 A
